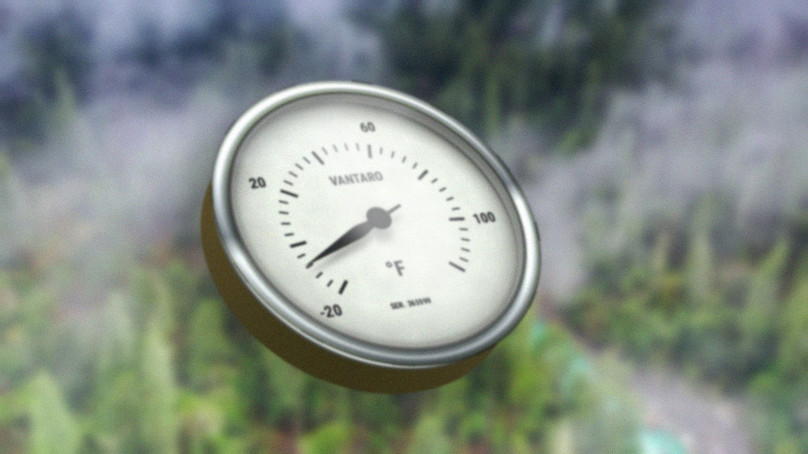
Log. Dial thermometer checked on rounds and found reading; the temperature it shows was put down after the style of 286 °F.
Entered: -8 °F
